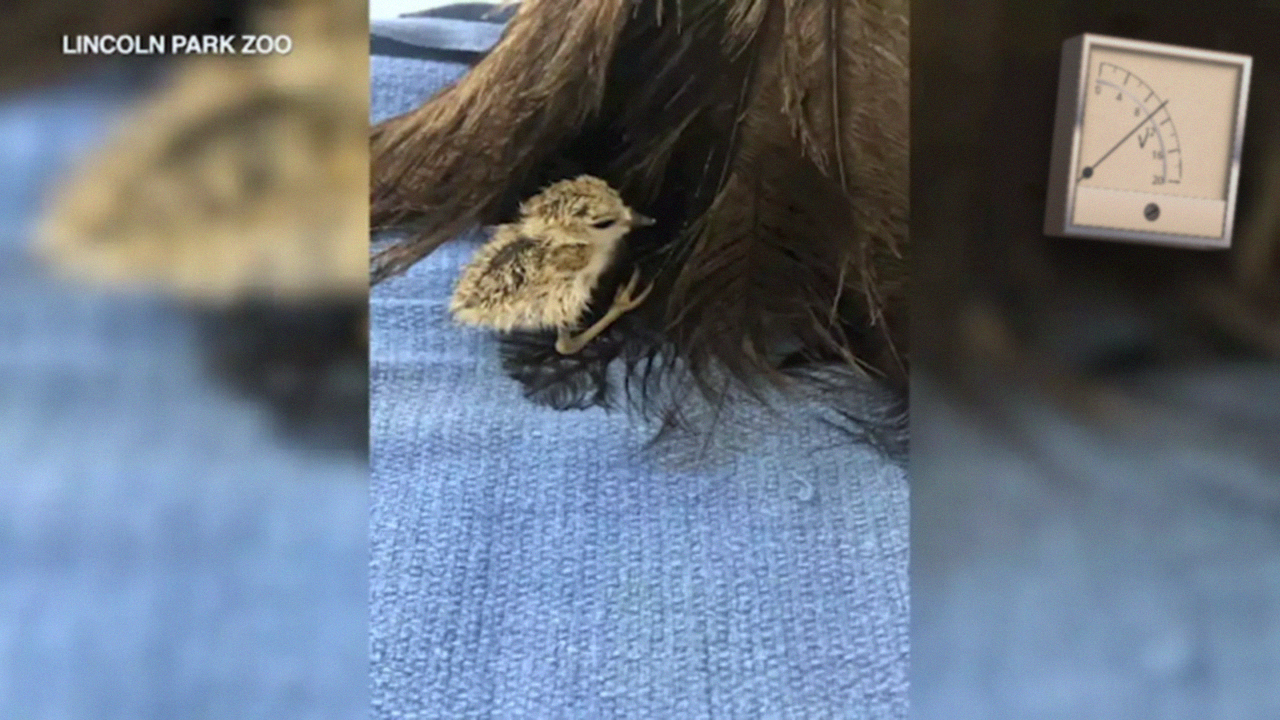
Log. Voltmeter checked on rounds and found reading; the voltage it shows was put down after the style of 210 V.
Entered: 10 V
